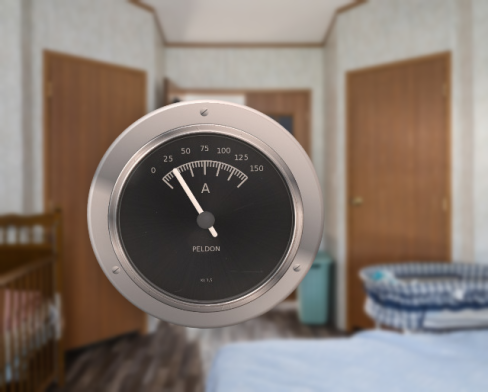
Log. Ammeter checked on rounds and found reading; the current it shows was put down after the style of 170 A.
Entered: 25 A
